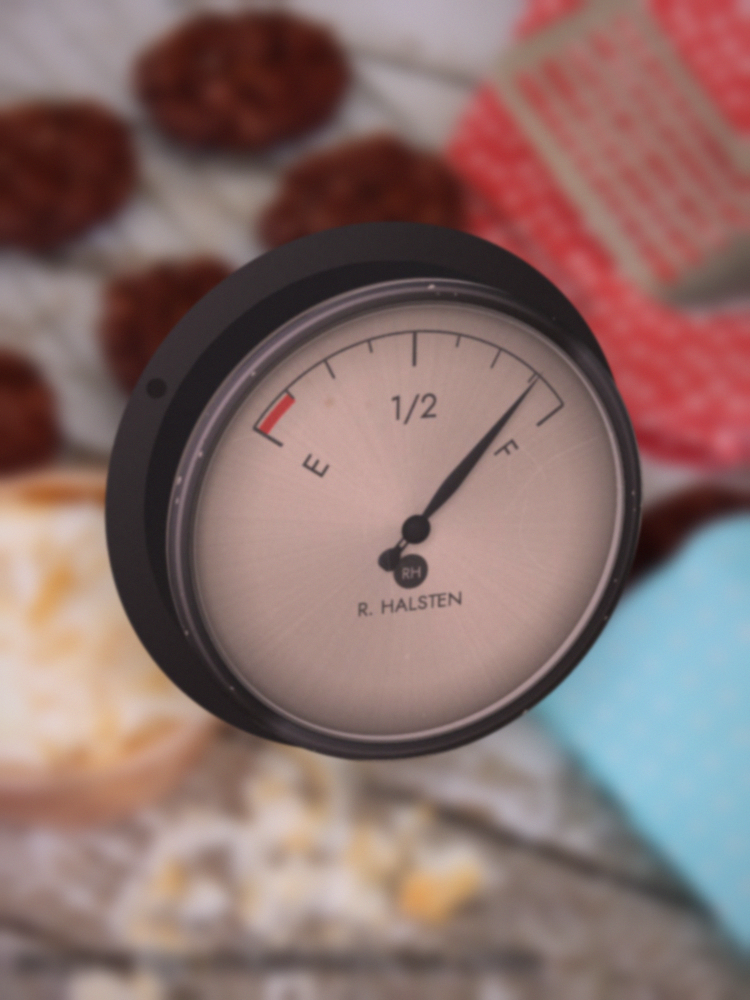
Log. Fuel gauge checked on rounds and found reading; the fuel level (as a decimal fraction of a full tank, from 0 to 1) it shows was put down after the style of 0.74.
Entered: 0.875
